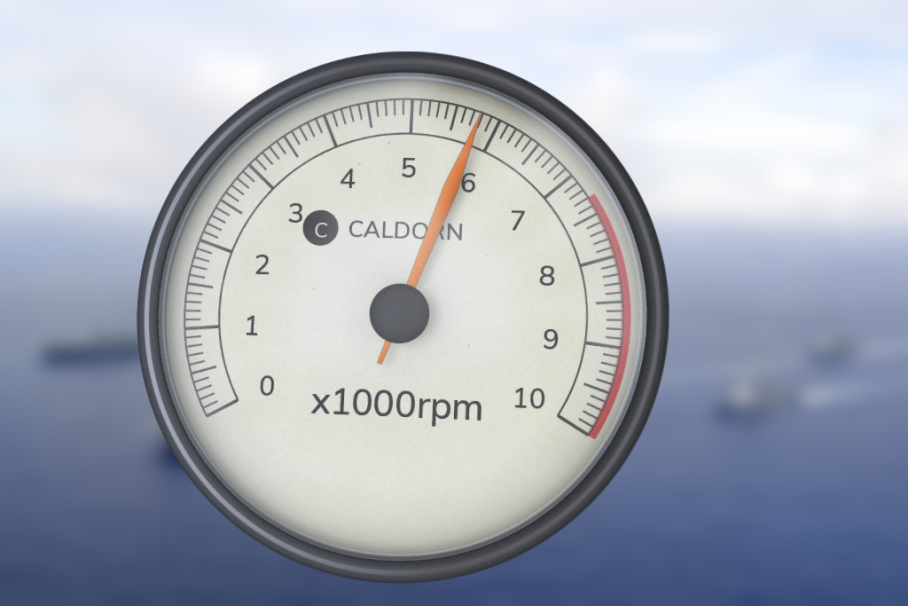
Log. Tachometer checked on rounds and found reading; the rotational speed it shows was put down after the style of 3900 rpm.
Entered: 5800 rpm
